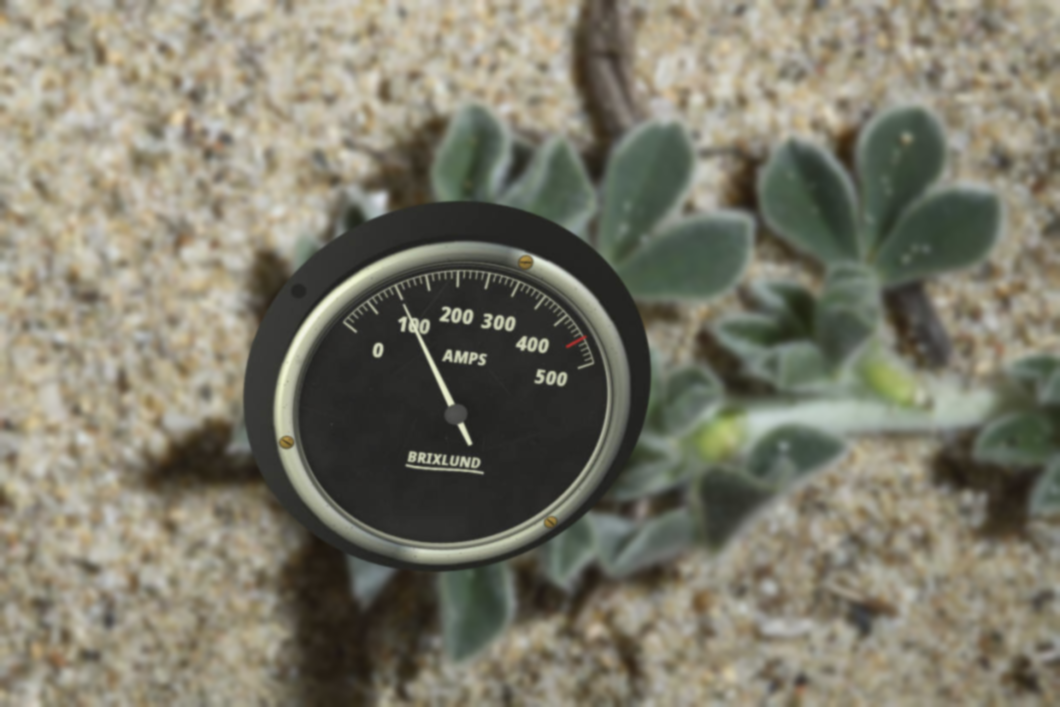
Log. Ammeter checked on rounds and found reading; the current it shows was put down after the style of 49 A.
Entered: 100 A
